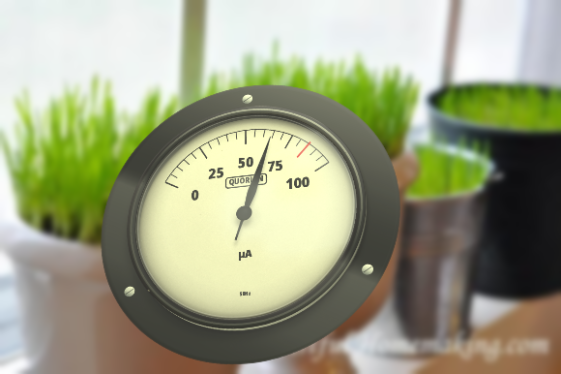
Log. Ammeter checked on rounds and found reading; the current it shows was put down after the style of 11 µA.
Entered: 65 µA
